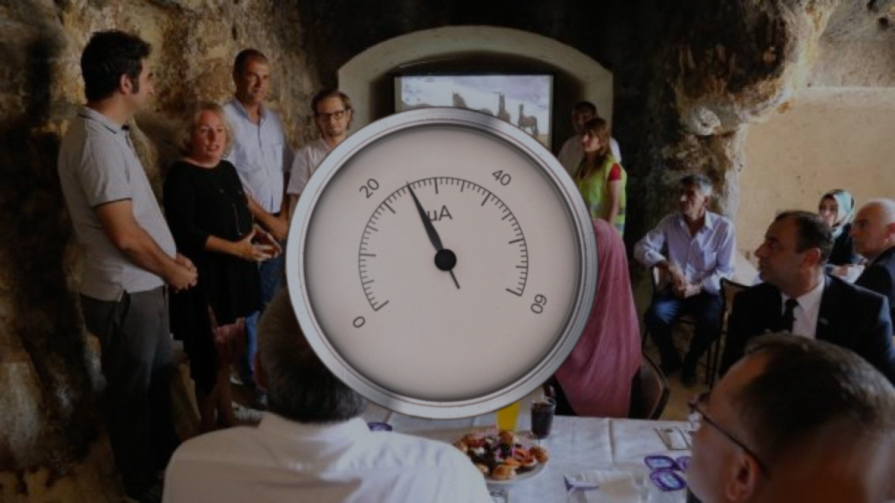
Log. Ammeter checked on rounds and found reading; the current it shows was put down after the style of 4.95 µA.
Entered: 25 µA
